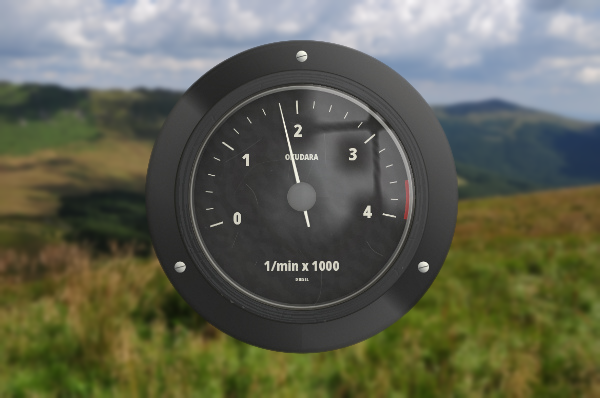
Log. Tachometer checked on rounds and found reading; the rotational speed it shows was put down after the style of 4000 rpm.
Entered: 1800 rpm
